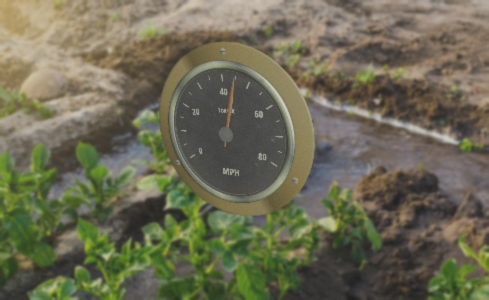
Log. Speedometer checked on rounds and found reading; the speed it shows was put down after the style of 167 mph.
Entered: 45 mph
